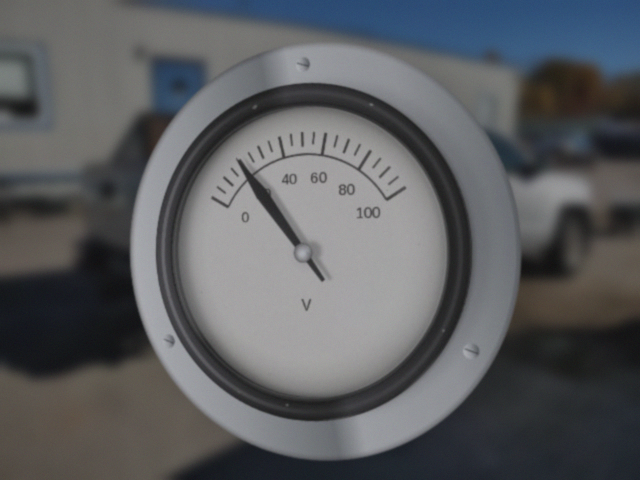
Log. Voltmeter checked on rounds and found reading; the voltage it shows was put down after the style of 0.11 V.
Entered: 20 V
